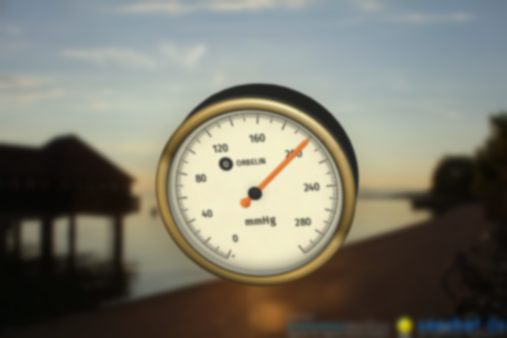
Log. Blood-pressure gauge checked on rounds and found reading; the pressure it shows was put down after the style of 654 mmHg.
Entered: 200 mmHg
